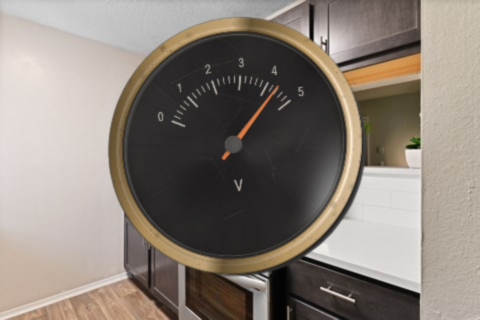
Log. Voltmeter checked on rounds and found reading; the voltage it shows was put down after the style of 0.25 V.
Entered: 4.4 V
